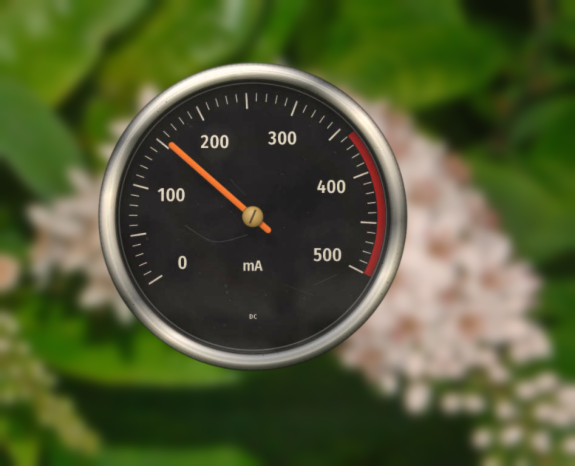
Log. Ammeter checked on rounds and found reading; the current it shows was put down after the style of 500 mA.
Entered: 155 mA
